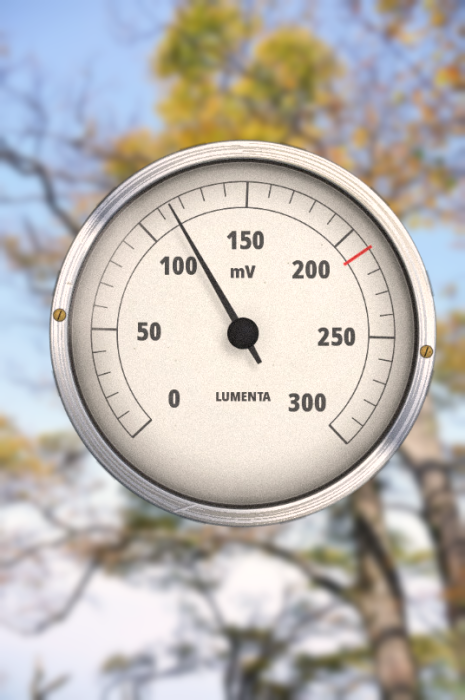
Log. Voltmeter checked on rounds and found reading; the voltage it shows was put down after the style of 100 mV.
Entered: 115 mV
